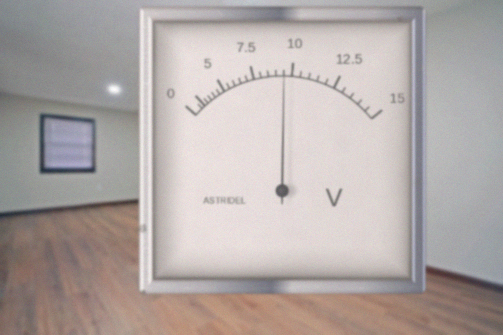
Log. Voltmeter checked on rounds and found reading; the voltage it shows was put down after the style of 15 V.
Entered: 9.5 V
